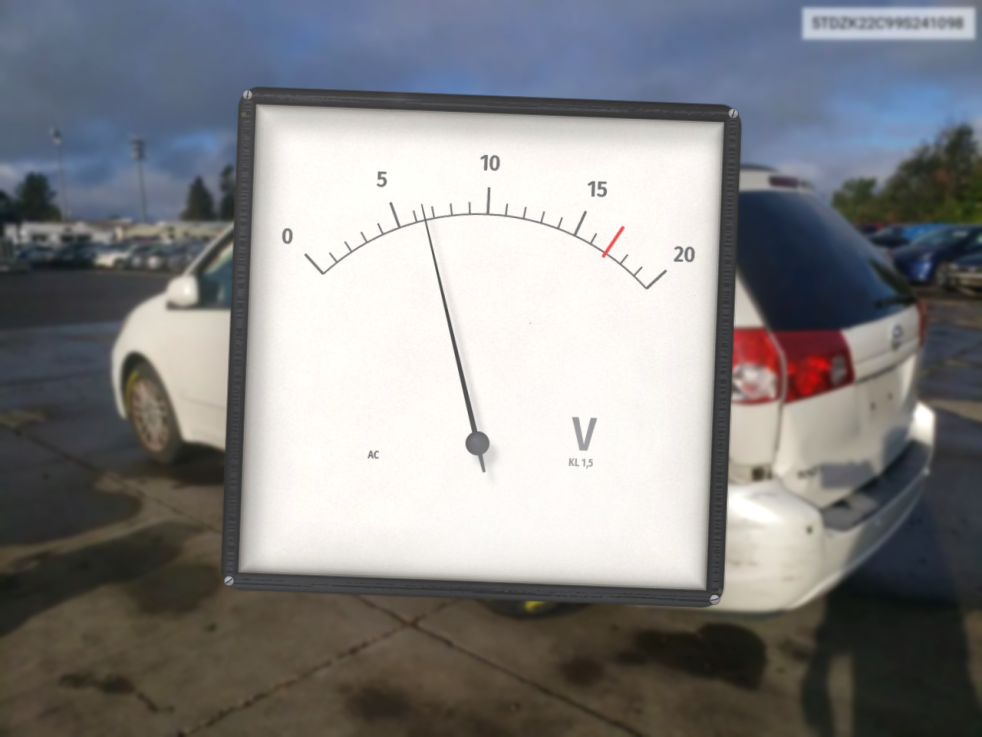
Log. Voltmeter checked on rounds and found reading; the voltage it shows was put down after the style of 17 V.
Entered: 6.5 V
